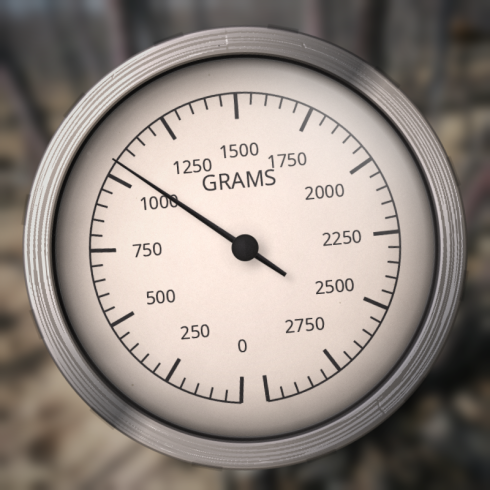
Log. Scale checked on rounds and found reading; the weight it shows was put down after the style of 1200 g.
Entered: 1050 g
